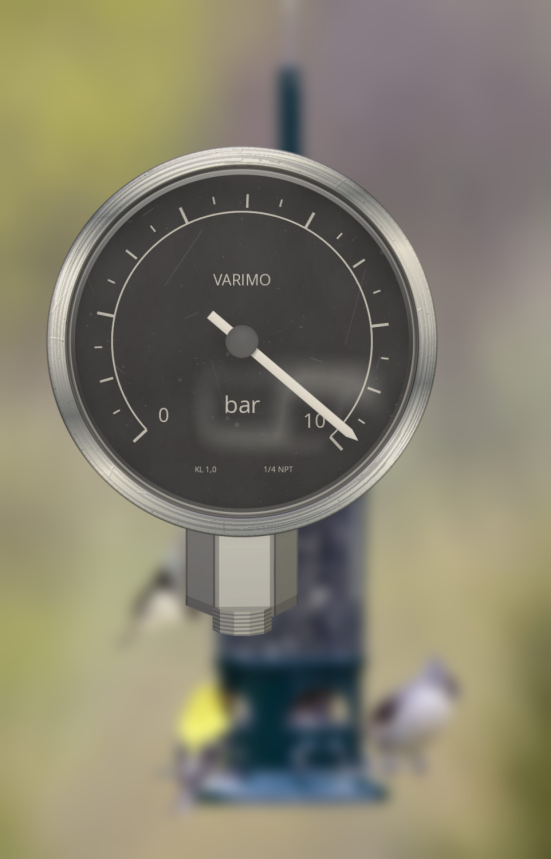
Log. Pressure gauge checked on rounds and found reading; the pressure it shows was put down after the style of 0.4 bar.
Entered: 9.75 bar
